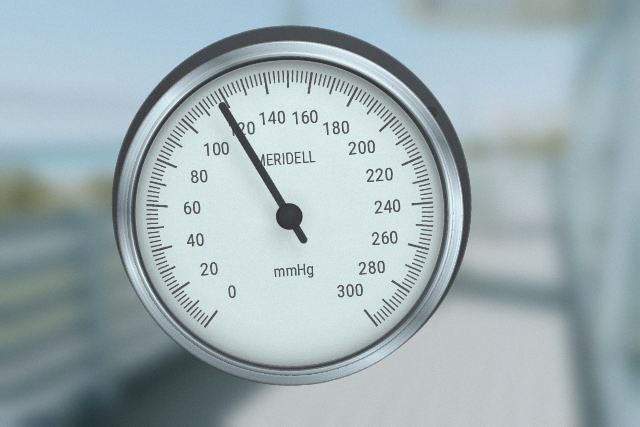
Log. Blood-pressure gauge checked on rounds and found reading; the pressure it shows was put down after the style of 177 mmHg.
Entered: 118 mmHg
